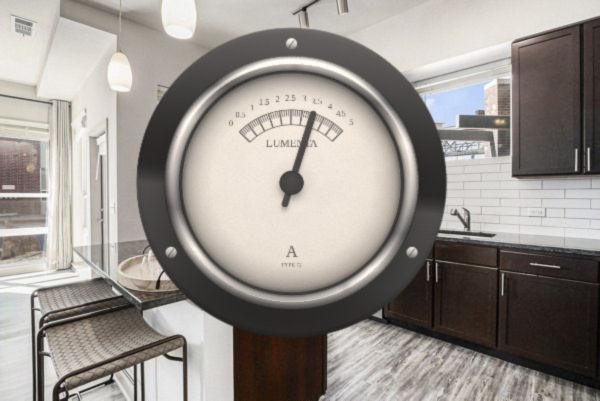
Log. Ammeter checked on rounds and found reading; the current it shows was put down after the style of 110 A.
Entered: 3.5 A
